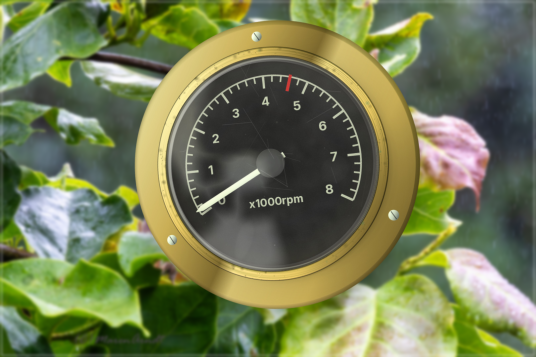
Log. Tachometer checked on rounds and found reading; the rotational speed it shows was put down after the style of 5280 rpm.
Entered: 100 rpm
